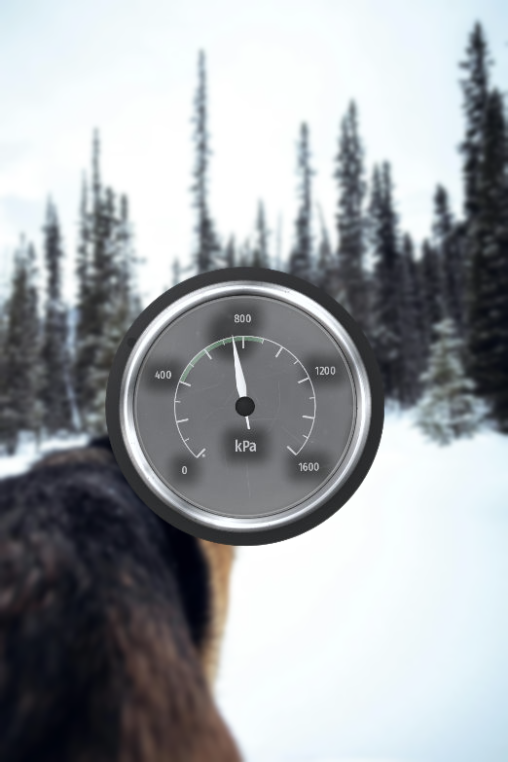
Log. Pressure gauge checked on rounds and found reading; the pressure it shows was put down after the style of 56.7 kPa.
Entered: 750 kPa
